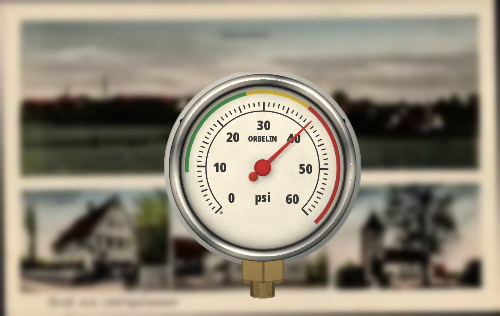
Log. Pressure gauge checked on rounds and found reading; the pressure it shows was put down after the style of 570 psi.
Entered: 40 psi
